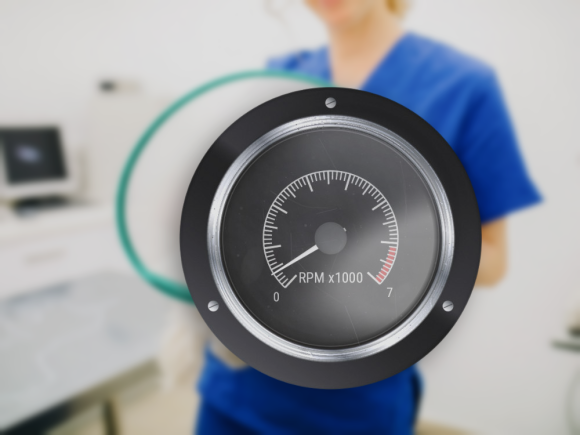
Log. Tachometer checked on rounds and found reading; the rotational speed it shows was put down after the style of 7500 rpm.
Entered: 400 rpm
